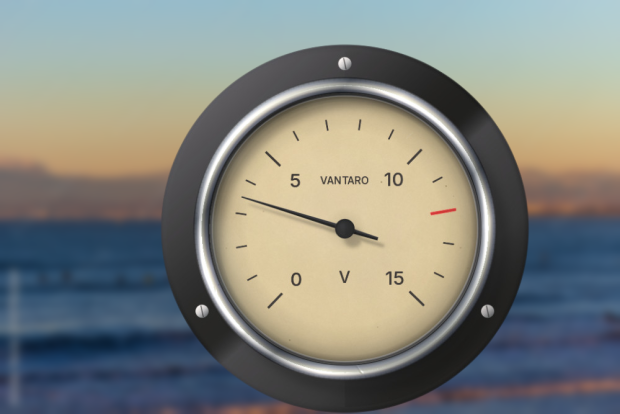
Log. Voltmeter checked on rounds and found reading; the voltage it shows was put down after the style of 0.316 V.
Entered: 3.5 V
